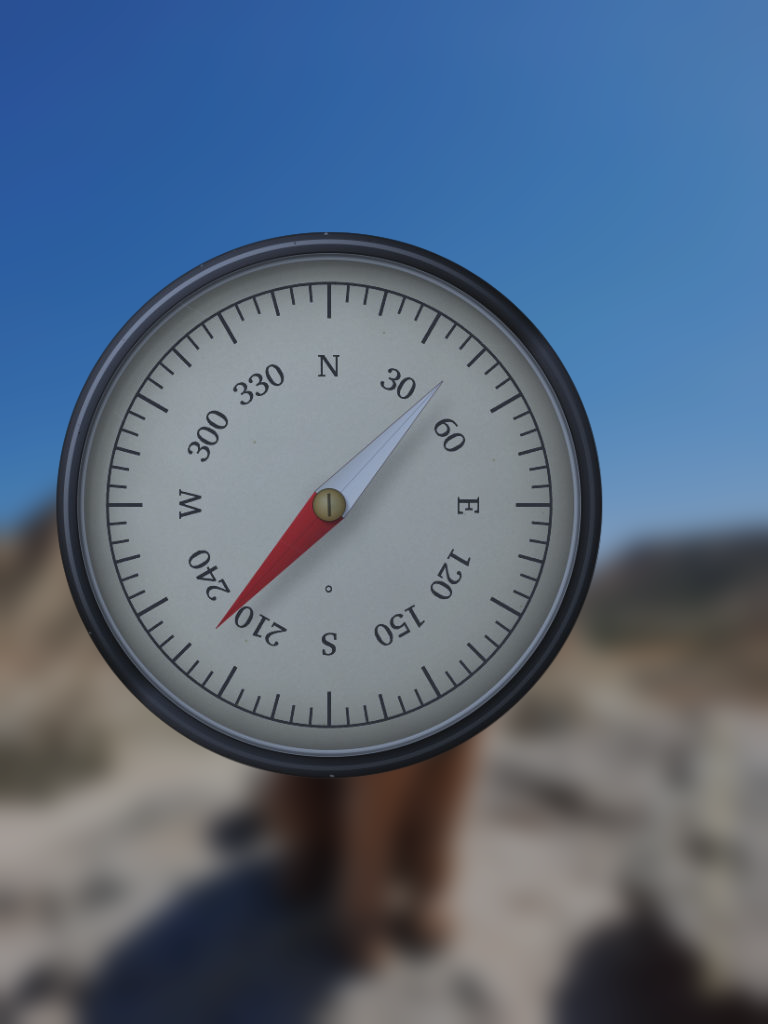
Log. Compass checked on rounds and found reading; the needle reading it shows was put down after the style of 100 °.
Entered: 222.5 °
